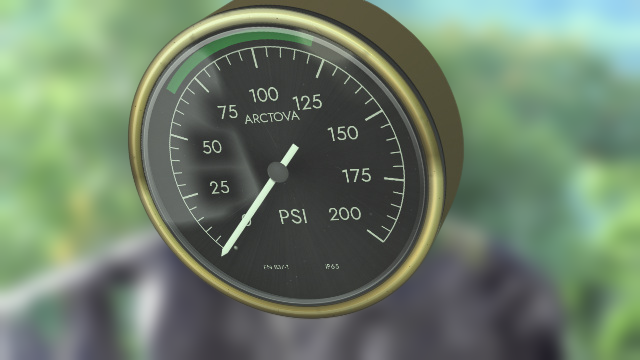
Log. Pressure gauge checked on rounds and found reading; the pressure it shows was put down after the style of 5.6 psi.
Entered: 0 psi
